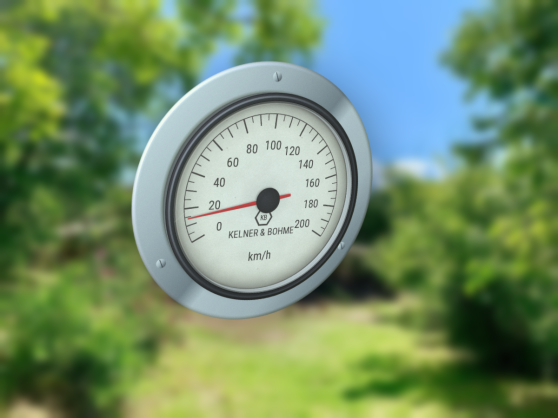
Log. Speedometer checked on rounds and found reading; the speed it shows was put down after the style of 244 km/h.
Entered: 15 km/h
